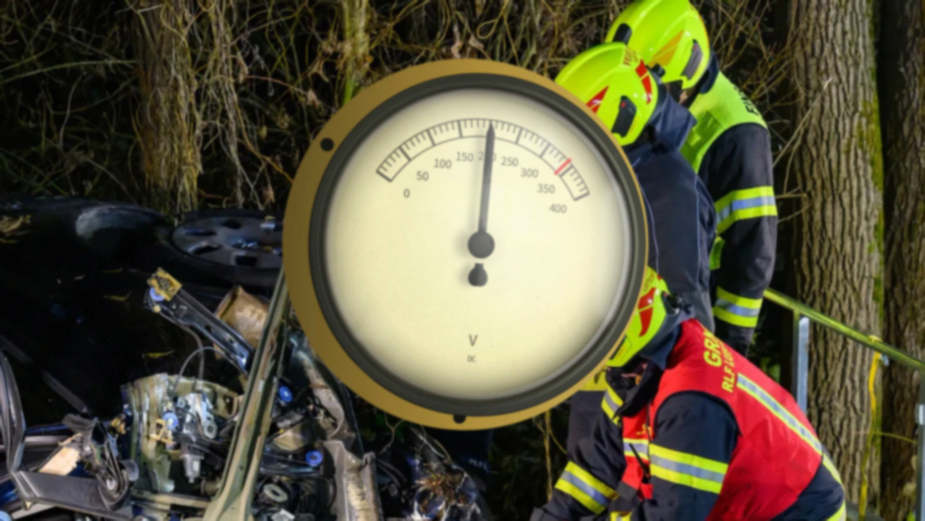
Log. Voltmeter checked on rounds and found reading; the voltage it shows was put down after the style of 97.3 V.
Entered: 200 V
